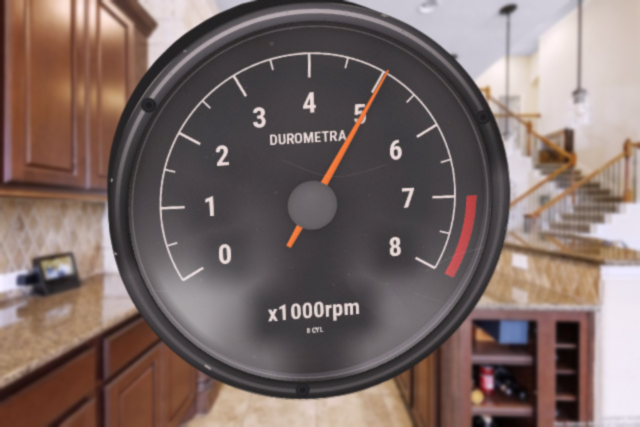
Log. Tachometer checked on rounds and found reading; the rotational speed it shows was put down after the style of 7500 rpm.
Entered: 5000 rpm
